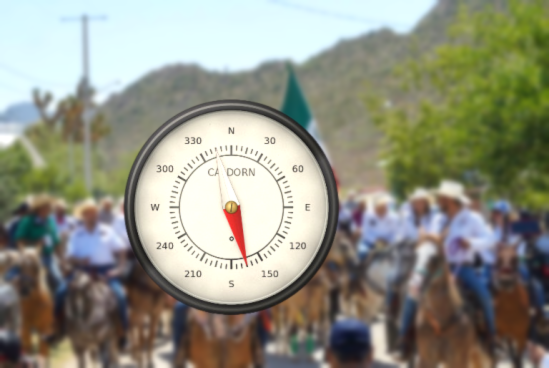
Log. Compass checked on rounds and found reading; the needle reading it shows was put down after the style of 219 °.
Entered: 165 °
